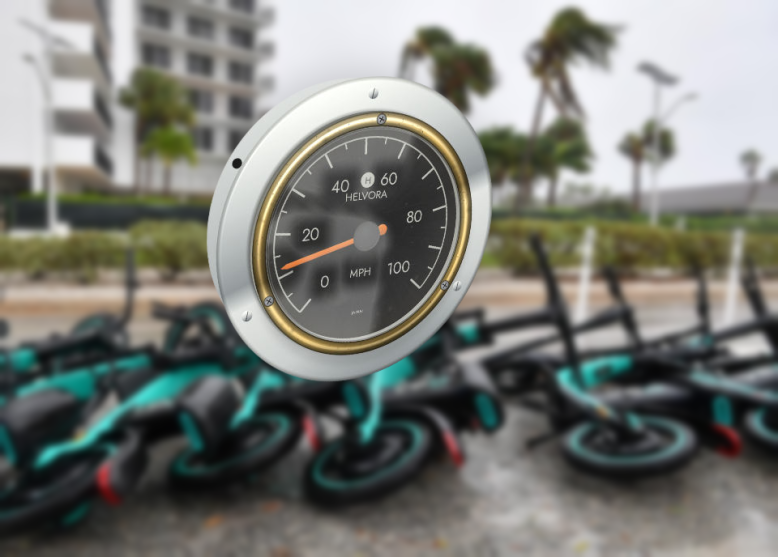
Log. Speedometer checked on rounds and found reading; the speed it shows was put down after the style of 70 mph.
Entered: 12.5 mph
